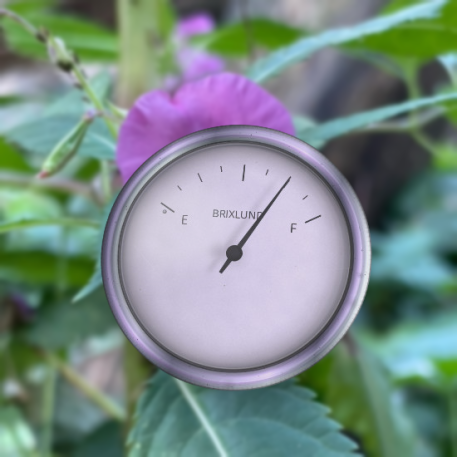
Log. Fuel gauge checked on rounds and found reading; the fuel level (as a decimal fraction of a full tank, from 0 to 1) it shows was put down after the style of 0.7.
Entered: 0.75
